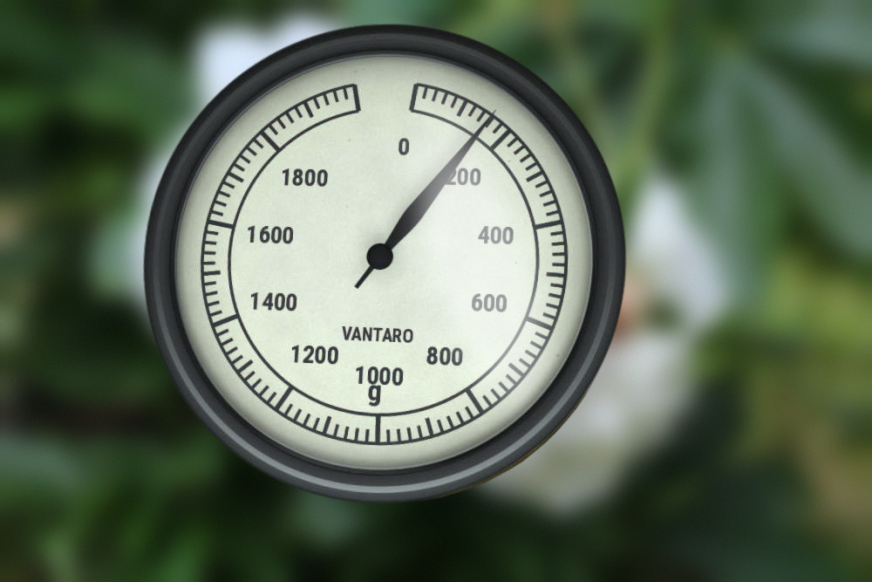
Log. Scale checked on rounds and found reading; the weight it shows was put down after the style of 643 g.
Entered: 160 g
